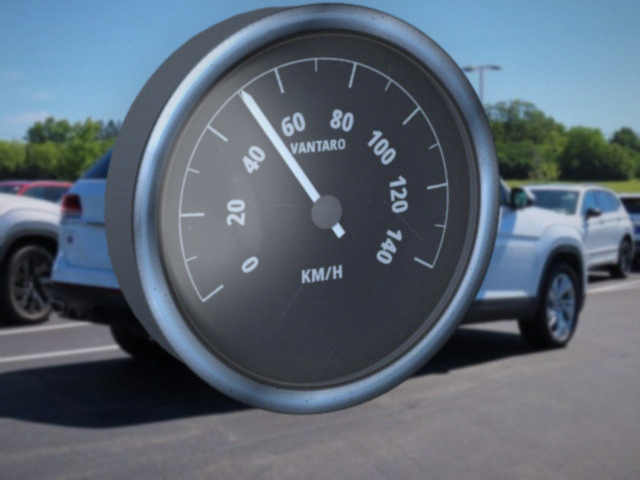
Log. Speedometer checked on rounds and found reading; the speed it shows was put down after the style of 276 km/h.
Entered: 50 km/h
